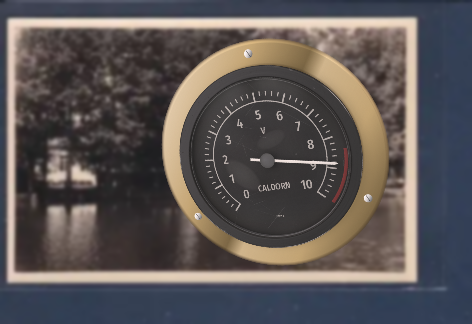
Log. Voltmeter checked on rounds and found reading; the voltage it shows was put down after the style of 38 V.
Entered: 8.8 V
